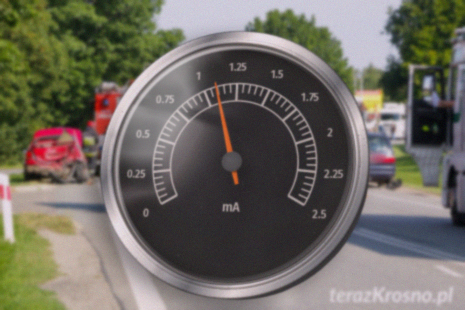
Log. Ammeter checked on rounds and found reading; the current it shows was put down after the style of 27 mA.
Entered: 1.1 mA
